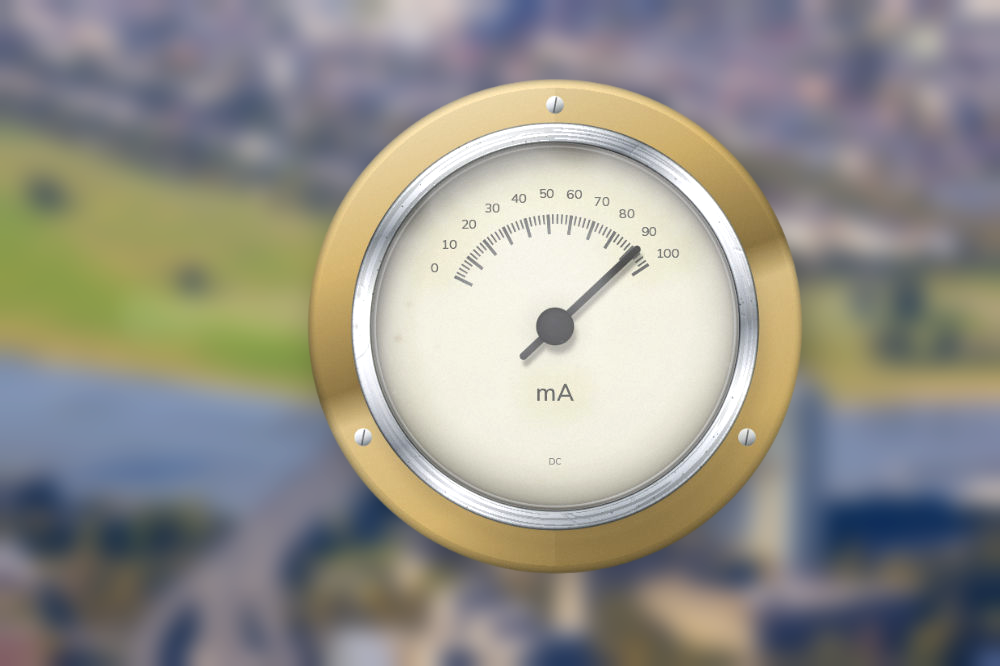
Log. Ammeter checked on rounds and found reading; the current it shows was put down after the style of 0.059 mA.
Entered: 92 mA
